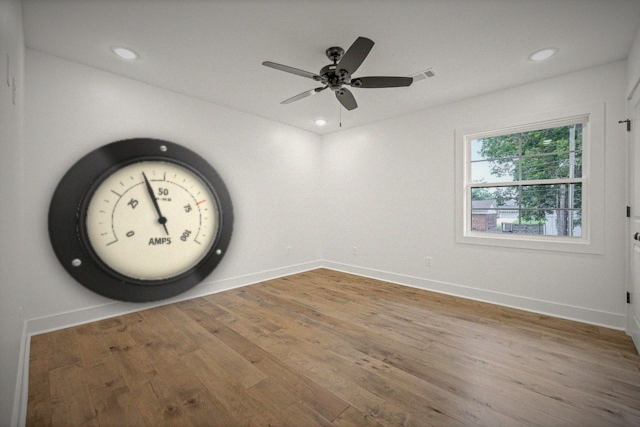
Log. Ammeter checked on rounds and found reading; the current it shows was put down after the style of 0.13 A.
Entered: 40 A
